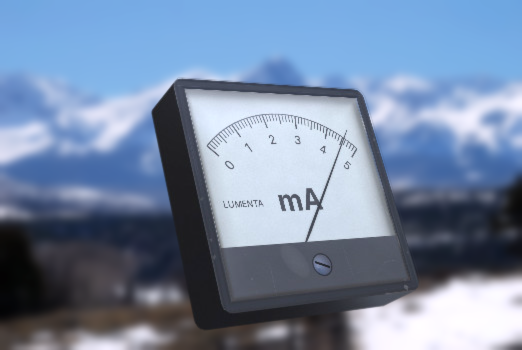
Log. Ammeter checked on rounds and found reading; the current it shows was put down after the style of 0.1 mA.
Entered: 4.5 mA
